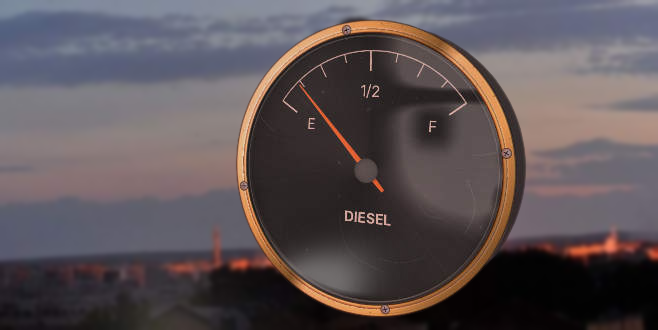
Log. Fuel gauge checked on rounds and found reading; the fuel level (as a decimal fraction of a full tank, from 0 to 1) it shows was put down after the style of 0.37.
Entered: 0.125
